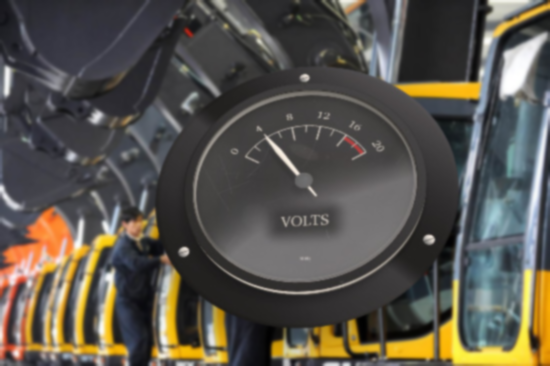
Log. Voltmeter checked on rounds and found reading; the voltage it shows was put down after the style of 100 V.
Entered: 4 V
